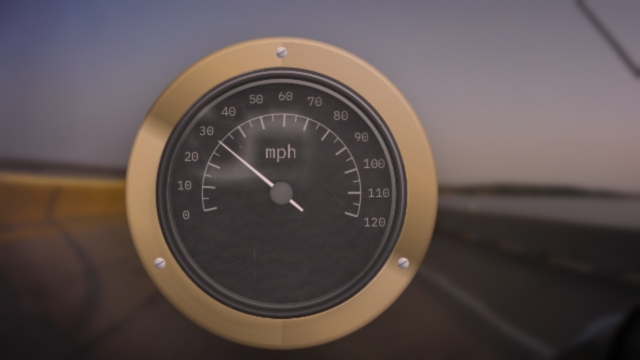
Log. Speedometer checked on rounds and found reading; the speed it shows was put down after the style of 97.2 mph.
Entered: 30 mph
